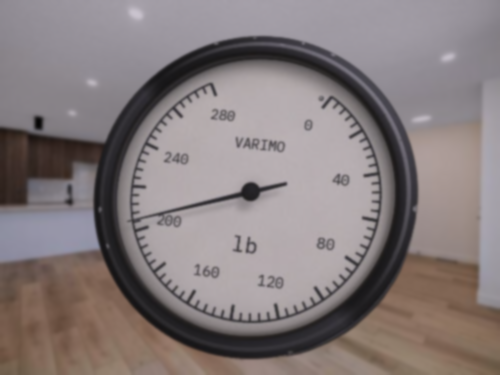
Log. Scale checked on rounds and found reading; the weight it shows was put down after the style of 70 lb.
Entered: 204 lb
